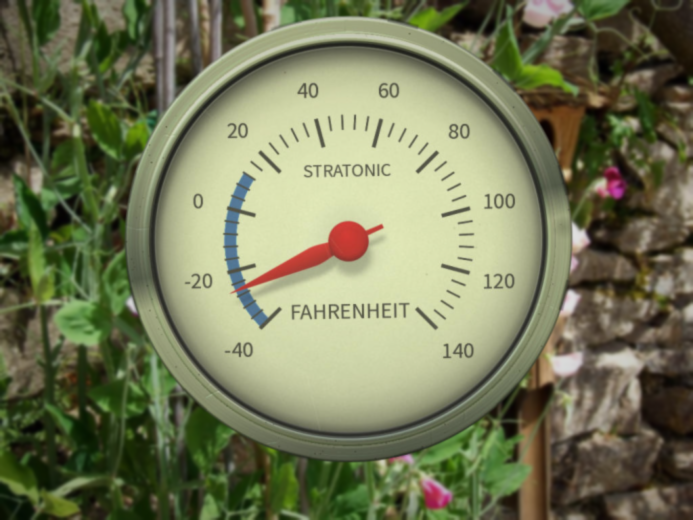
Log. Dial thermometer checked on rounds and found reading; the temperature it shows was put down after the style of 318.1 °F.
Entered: -26 °F
